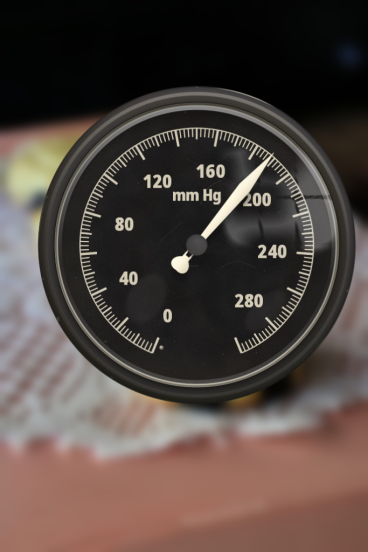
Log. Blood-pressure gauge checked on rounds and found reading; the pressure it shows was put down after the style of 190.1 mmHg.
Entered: 188 mmHg
